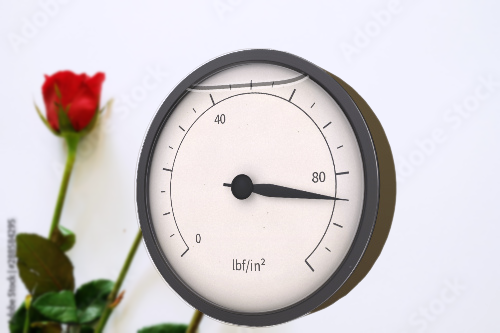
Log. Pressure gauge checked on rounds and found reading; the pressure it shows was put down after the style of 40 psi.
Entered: 85 psi
